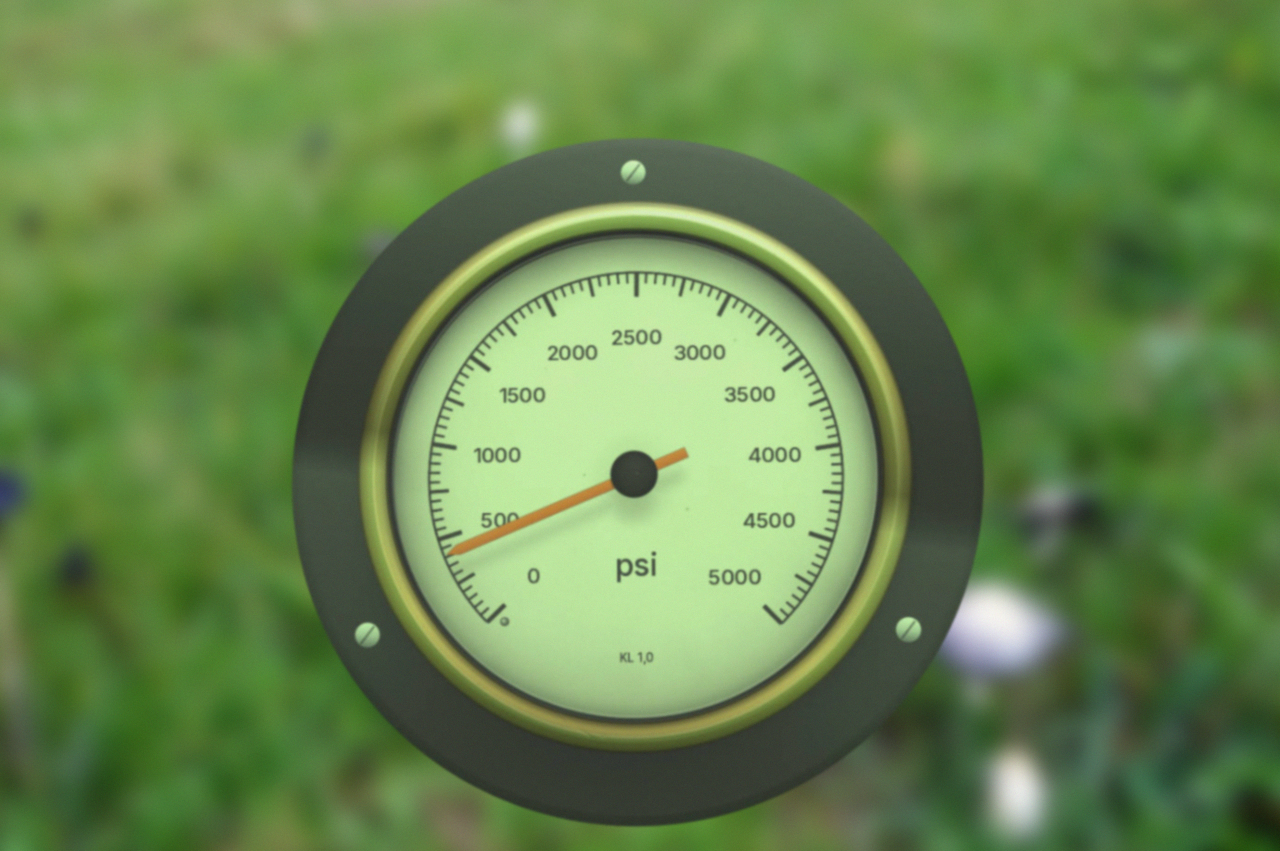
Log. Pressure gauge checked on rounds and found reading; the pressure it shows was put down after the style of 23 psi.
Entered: 400 psi
